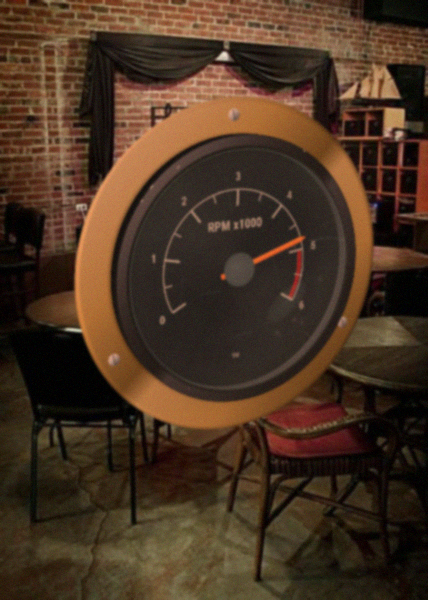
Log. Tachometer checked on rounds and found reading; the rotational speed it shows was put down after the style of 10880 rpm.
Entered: 4750 rpm
